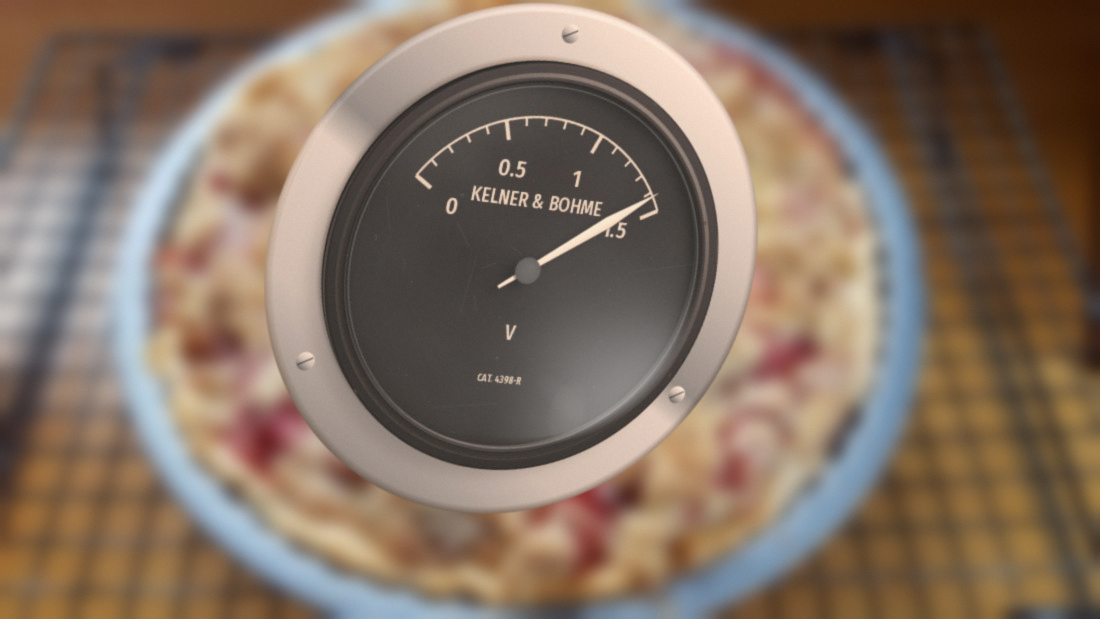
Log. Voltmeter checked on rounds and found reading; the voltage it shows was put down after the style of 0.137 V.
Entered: 1.4 V
